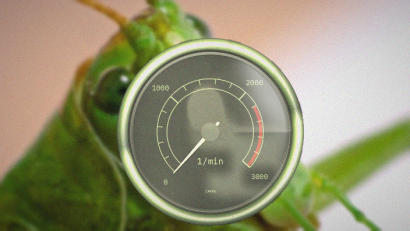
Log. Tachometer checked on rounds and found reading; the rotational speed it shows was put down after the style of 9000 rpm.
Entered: 0 rpm
